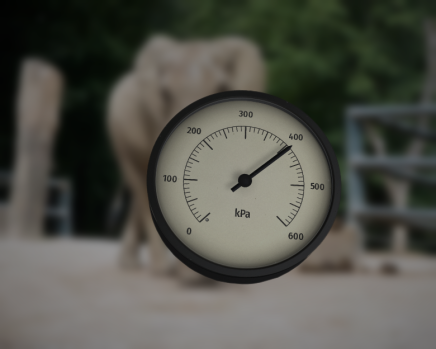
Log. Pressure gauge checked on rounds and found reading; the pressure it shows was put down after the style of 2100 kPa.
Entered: 410 kPa
